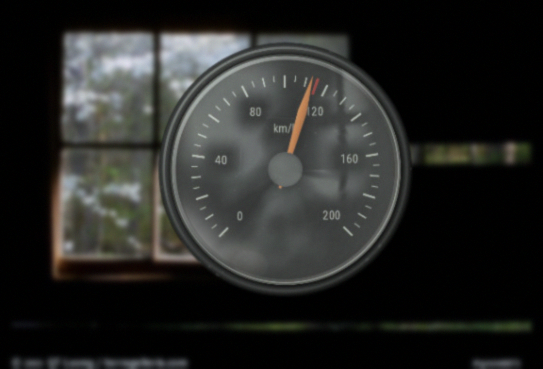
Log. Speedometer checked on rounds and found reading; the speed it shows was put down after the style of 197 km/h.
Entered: 112.5 km/h
